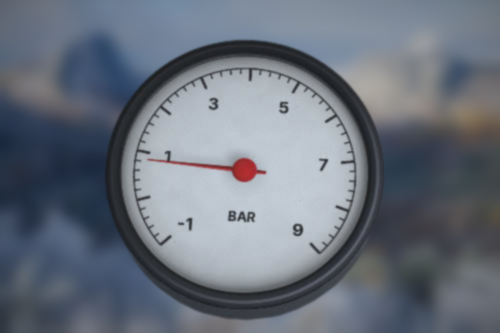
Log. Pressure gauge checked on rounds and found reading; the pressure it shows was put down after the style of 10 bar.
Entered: 0.8 bar
